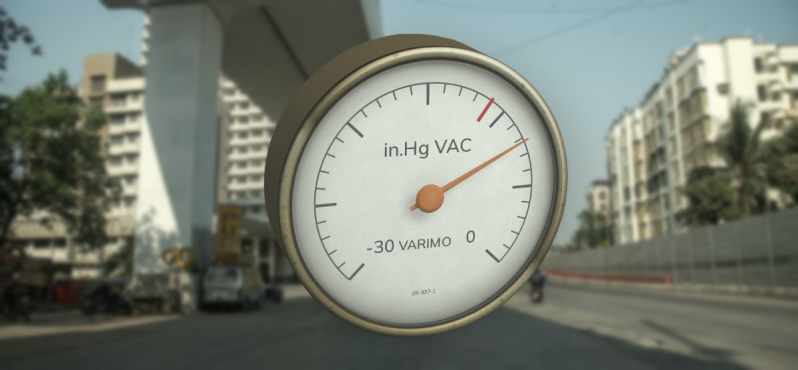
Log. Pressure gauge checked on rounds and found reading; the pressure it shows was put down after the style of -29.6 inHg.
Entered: -8 inHg
